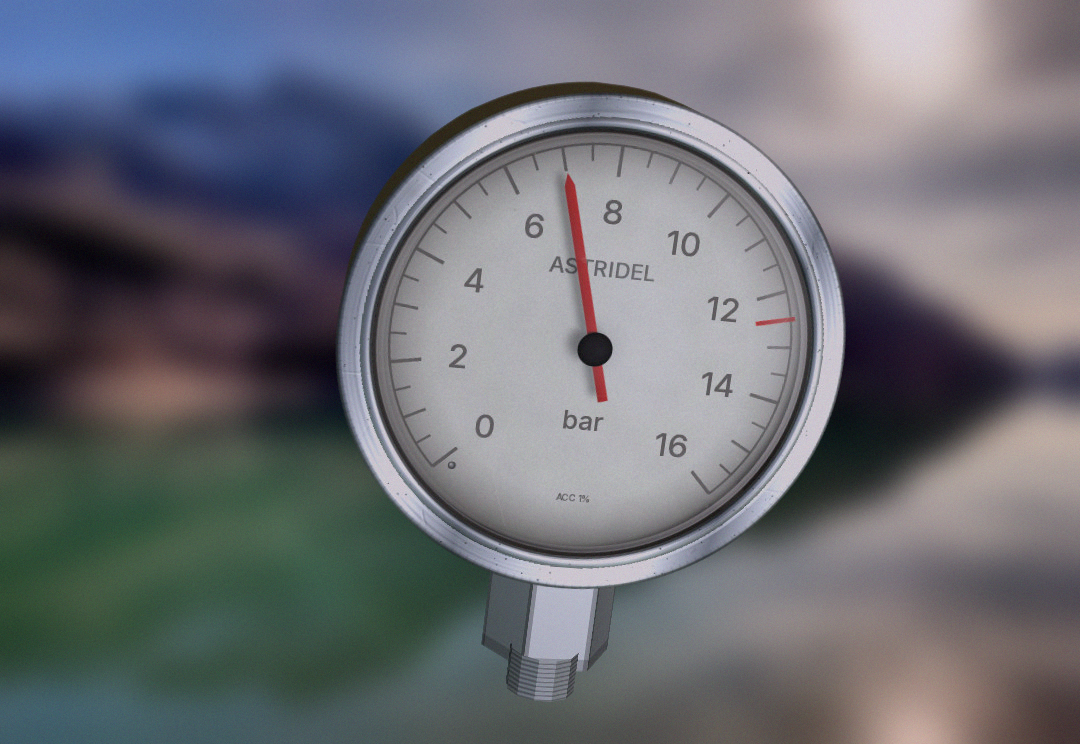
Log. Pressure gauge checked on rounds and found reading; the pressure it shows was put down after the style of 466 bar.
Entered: 7 bar
